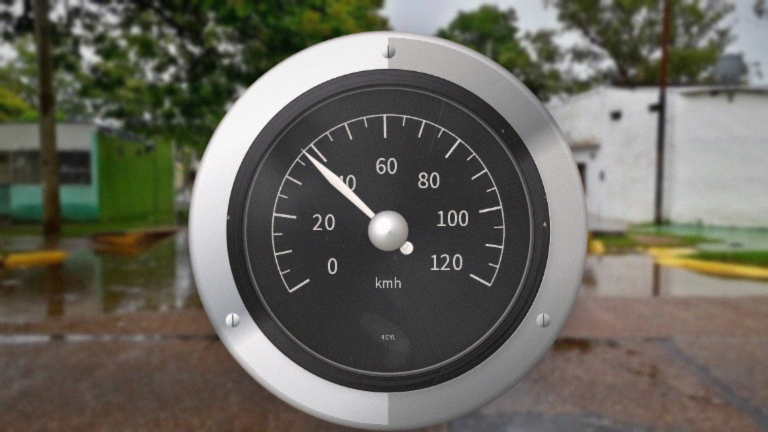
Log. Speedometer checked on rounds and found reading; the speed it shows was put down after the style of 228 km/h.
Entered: 37.5 km/h
